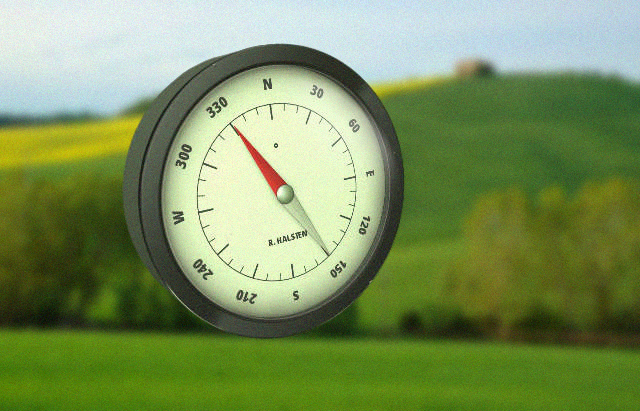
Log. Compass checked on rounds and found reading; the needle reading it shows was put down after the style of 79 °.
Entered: 330 °
